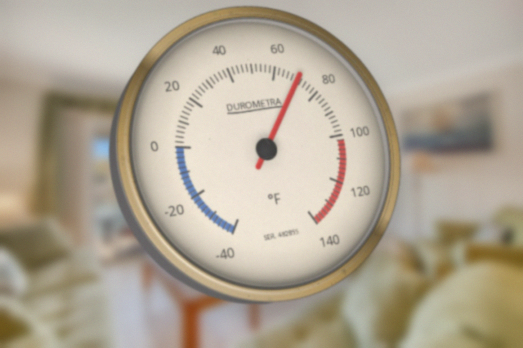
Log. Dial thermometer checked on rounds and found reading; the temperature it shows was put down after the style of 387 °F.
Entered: 70 °F
